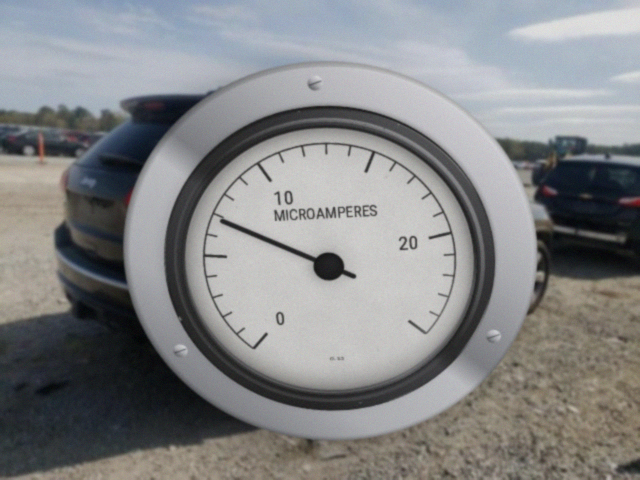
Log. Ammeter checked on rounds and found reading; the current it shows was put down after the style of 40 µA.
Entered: 7 µA
